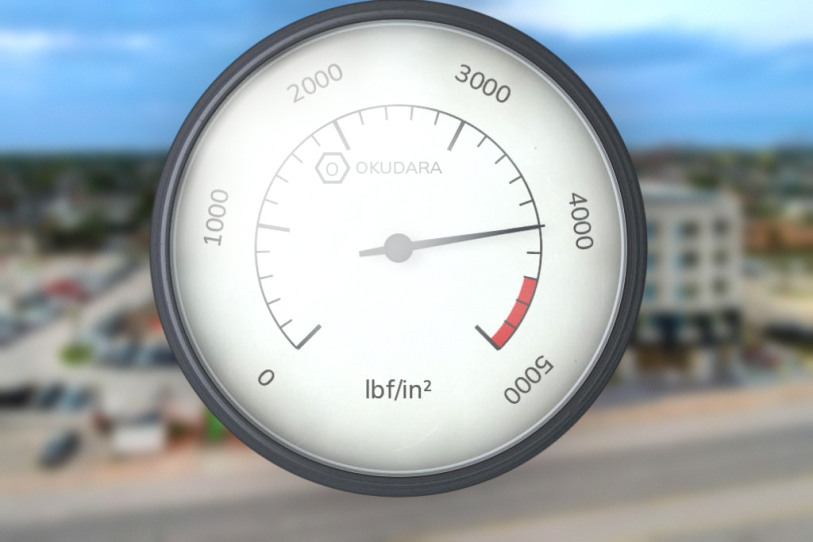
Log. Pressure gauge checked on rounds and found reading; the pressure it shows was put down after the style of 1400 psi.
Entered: 4000 psi
